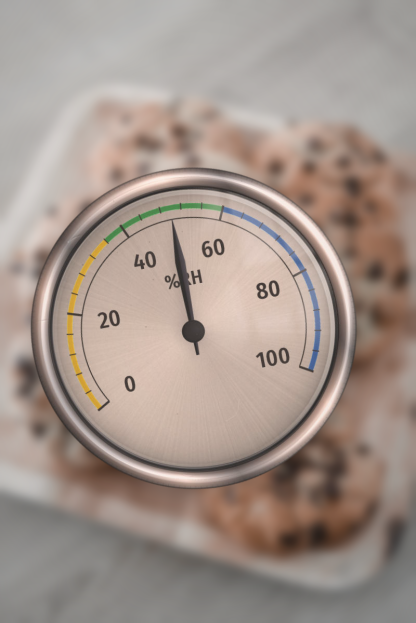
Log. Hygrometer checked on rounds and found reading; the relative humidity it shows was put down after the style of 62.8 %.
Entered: 50 %
